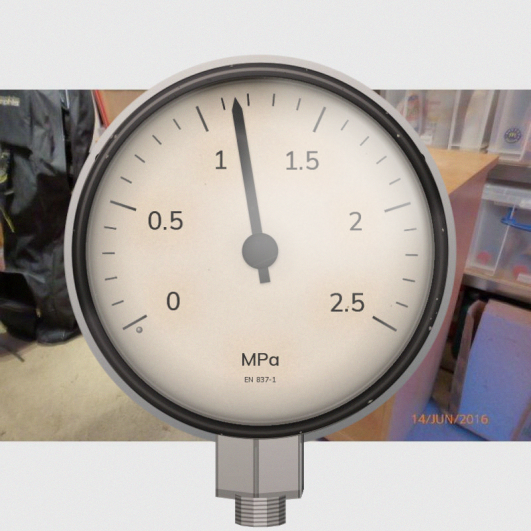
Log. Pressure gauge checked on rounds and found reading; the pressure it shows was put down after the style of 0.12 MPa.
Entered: 1.15 MPa
